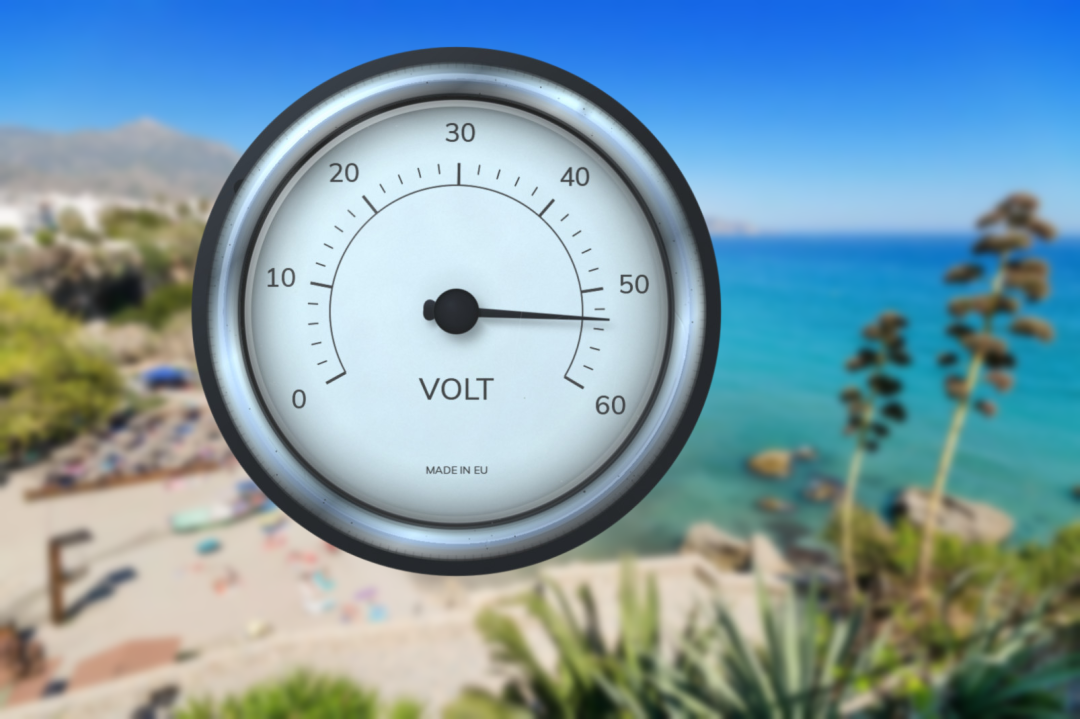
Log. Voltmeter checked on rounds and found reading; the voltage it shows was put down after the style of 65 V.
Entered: 53 V
